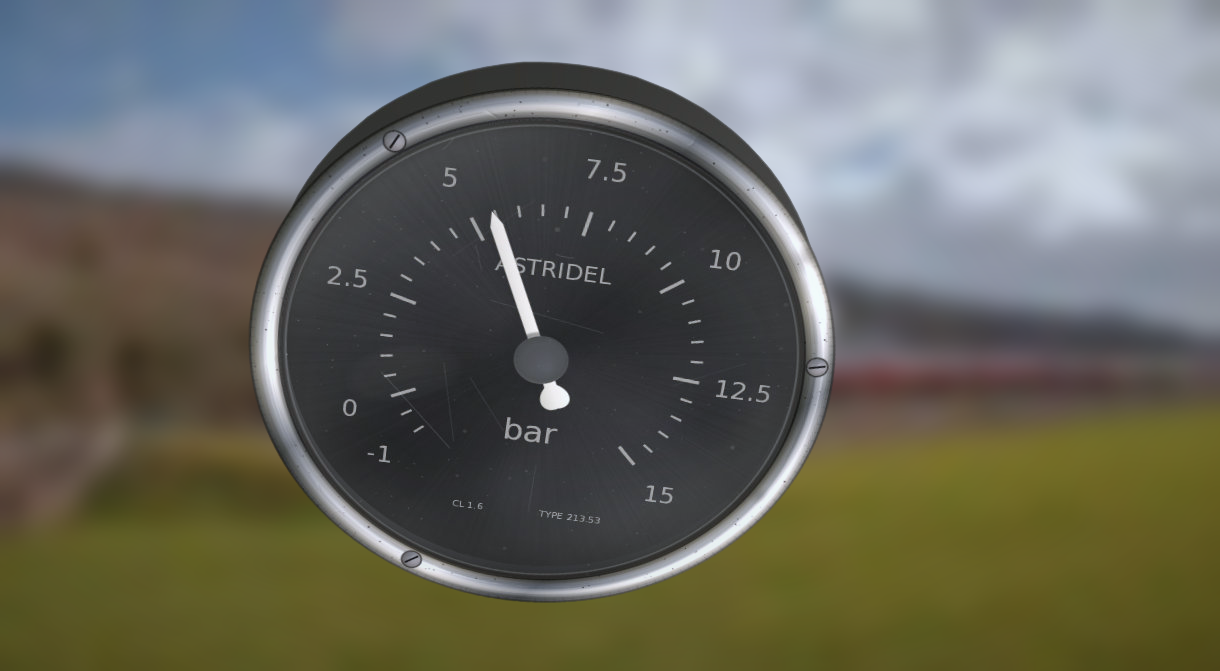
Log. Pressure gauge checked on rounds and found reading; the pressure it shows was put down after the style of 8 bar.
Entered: 5.5 bar
